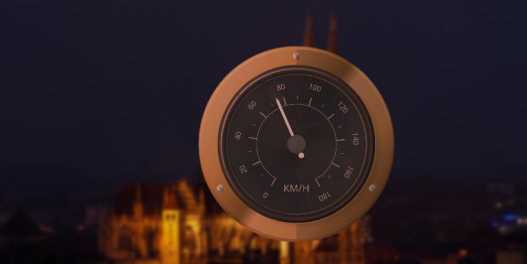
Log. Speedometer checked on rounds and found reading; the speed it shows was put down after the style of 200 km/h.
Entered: 75 km/h
